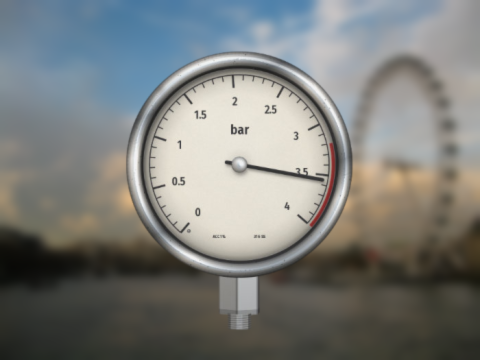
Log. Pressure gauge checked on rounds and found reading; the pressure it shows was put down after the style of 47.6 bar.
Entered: 3.55 bar
